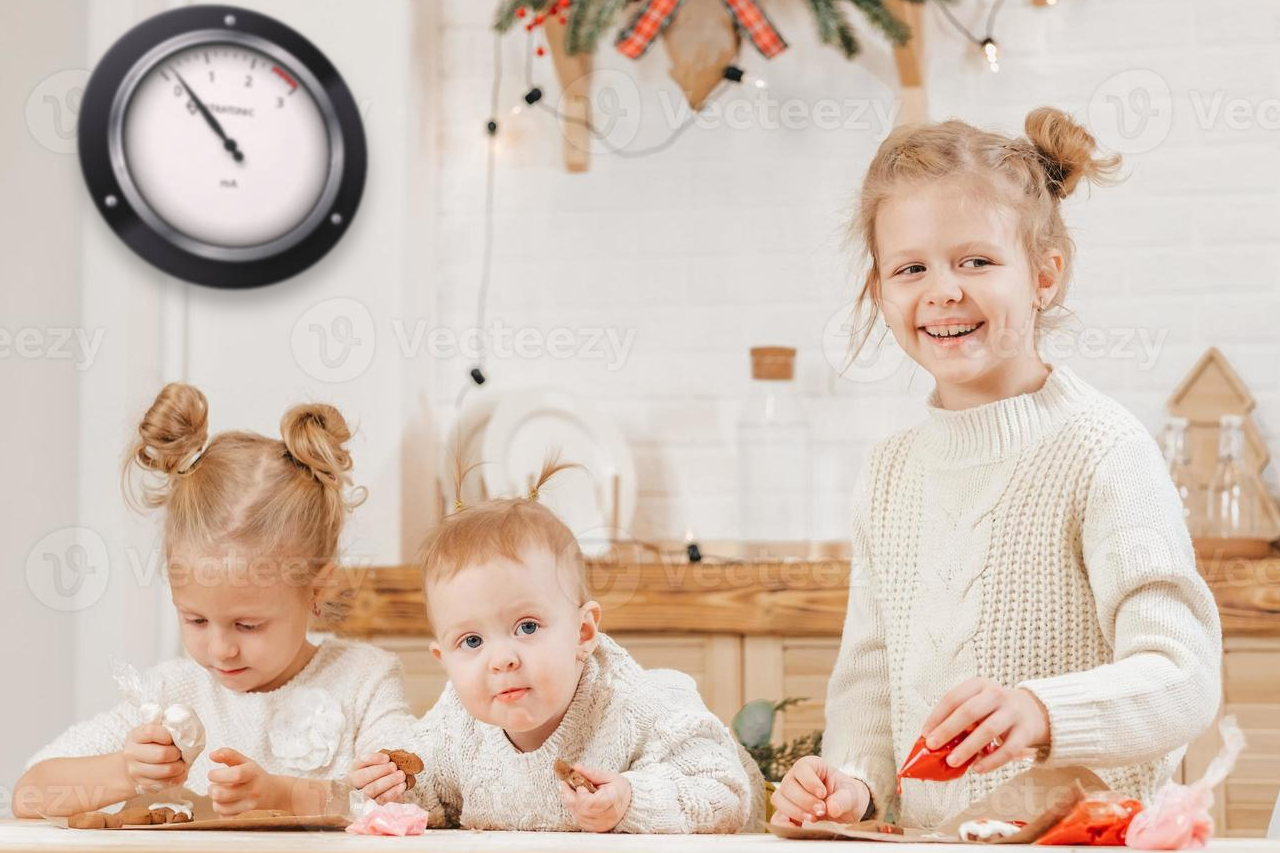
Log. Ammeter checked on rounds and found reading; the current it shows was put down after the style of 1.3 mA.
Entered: 0.2 mA
